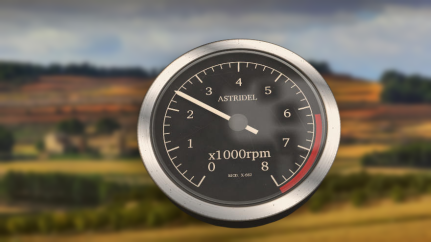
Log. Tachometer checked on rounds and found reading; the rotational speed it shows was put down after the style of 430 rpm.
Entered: 2400 rpm
